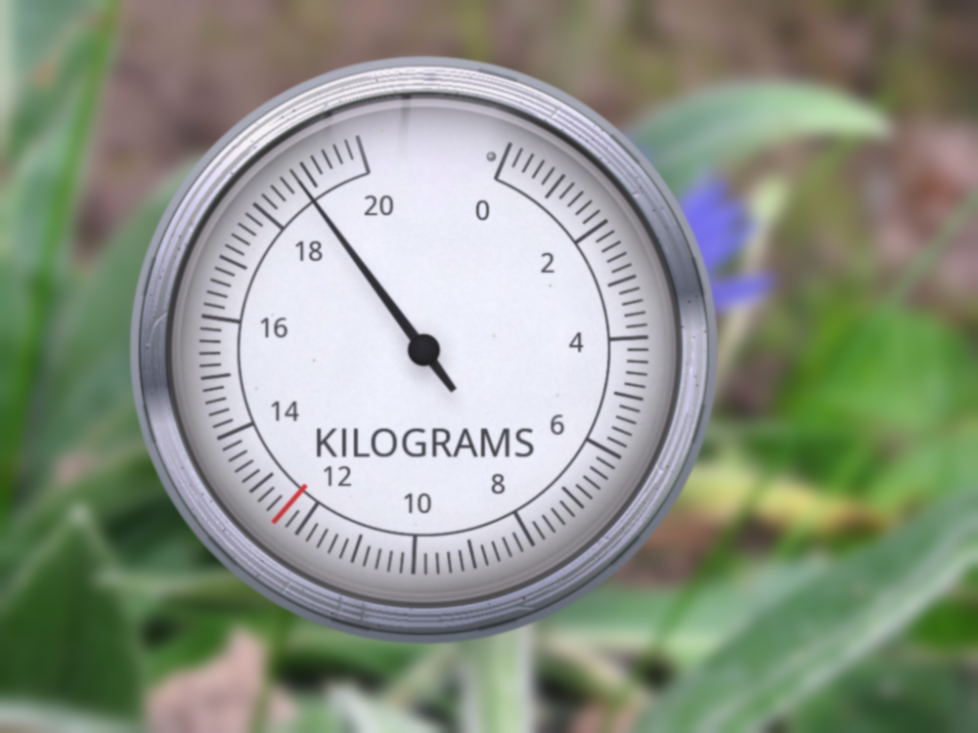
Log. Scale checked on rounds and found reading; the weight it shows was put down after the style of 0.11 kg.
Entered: 18.8 kg
